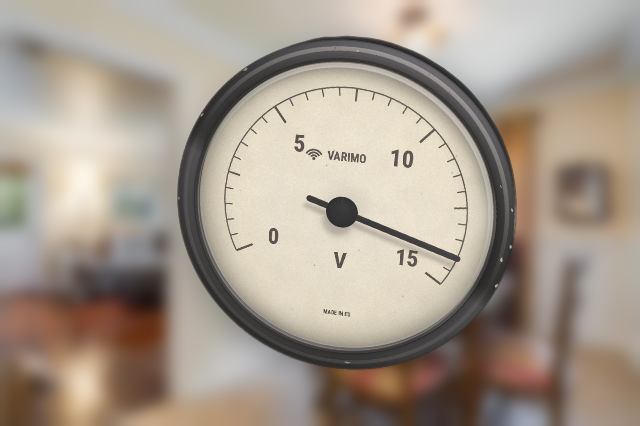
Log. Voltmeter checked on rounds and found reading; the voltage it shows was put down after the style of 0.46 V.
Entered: 14 V
